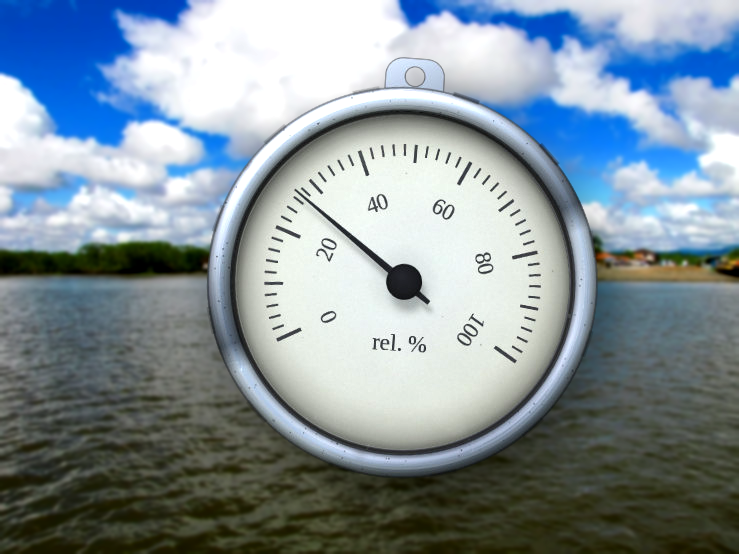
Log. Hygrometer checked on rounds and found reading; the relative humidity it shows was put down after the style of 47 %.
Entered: 27 %
